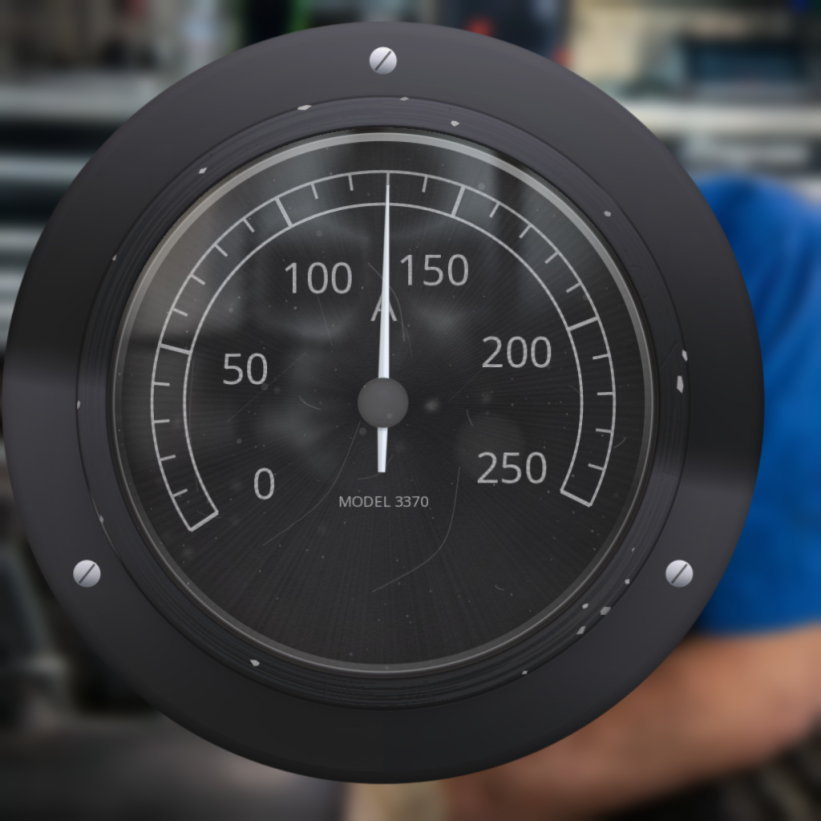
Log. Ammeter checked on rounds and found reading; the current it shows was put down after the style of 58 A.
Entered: 130 A
